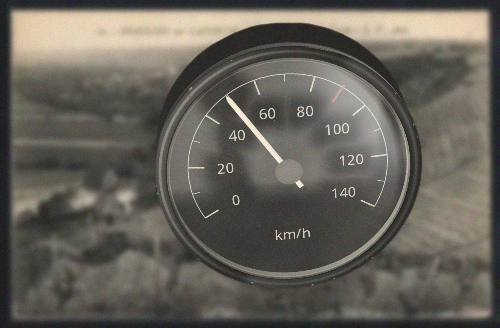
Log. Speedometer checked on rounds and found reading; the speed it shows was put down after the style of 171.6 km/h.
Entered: 50 km/h
